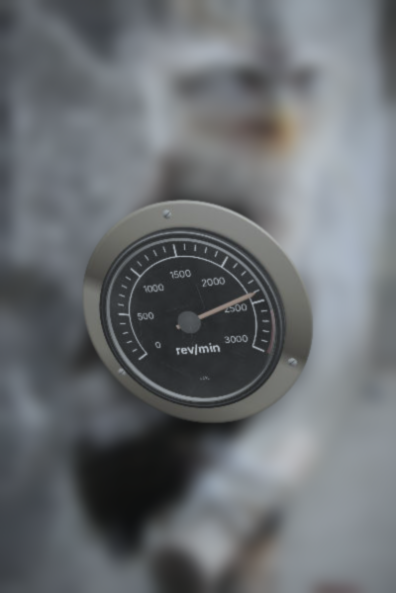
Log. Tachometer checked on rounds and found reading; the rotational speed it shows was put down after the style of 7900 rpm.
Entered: 2400 rpm
